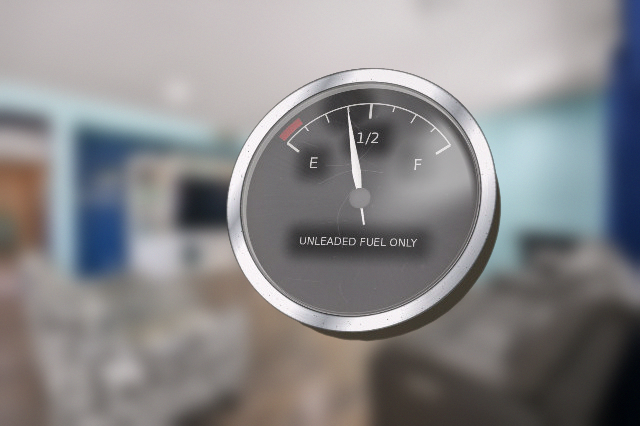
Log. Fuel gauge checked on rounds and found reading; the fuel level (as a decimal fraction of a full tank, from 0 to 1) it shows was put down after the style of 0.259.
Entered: 0.375
